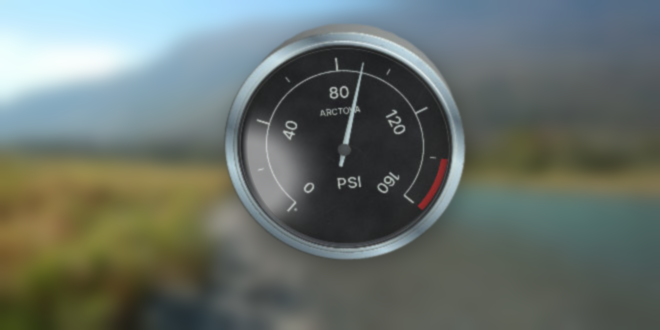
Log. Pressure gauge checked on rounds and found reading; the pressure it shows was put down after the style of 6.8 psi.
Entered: 90 psi
